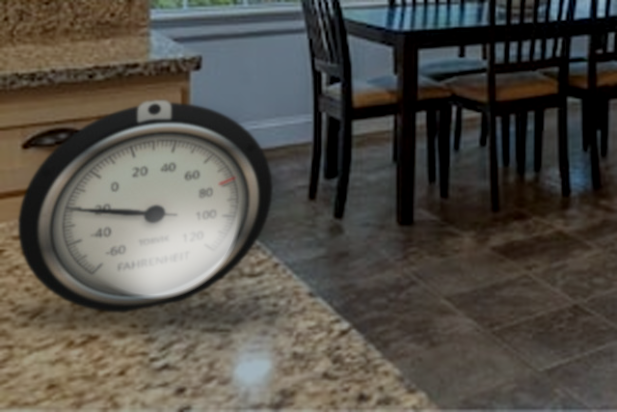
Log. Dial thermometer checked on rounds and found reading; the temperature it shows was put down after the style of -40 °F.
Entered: -20 °F
